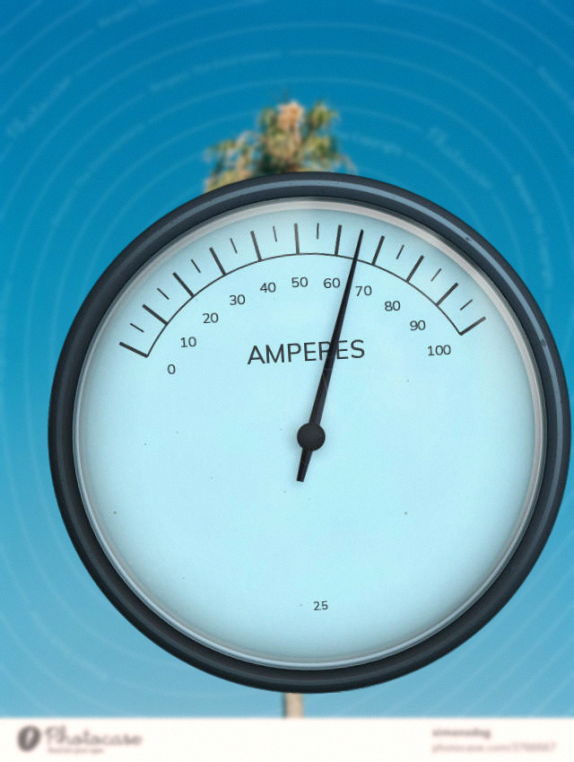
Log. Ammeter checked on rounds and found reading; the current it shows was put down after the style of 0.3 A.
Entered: 65 A
